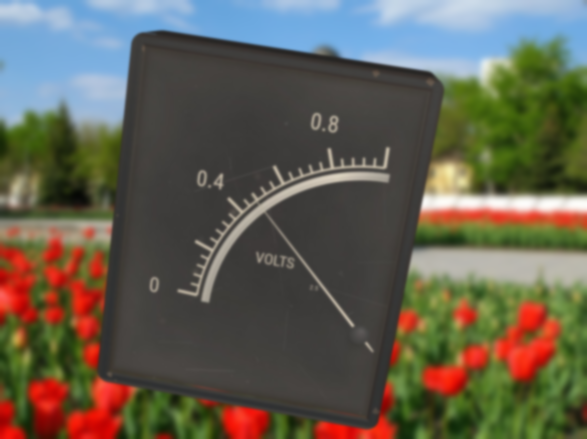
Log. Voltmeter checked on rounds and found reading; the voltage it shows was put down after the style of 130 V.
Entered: 0.48 V
